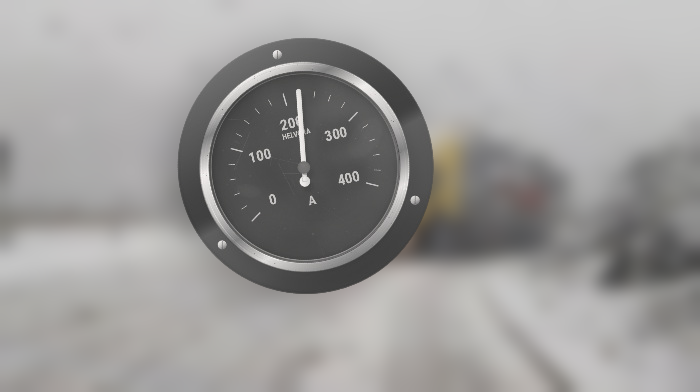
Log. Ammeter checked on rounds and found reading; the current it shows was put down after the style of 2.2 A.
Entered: 220 A
